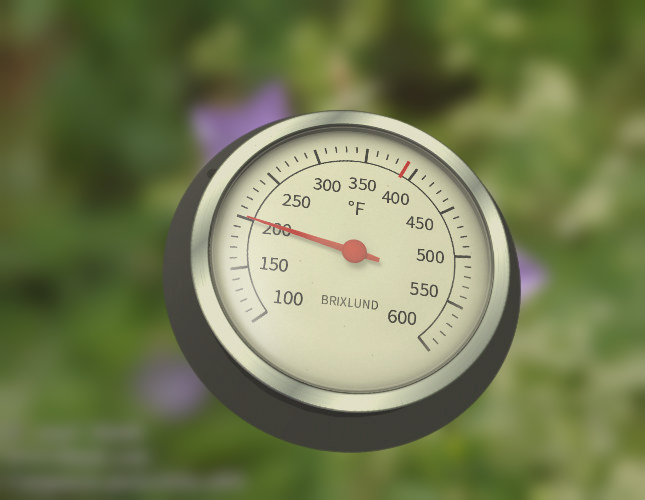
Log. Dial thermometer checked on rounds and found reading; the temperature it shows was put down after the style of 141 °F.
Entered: 200 °F
